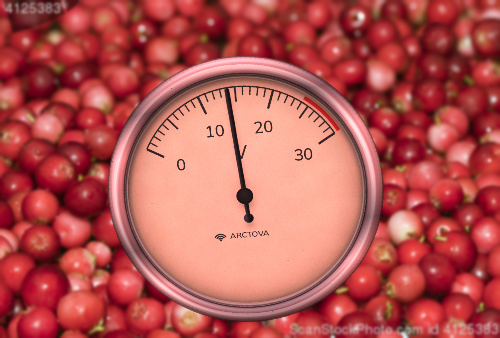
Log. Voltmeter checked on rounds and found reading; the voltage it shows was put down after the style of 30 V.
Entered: 14 V
